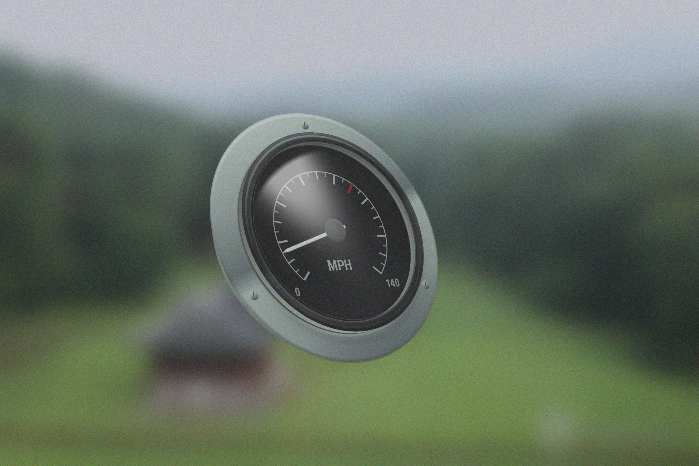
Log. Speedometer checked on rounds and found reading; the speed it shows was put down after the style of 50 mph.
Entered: 15 mph
